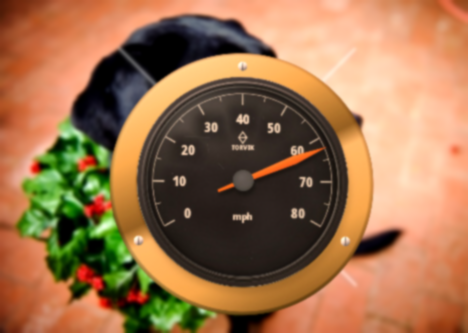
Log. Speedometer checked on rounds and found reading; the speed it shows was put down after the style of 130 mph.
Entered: 62.5 mph
